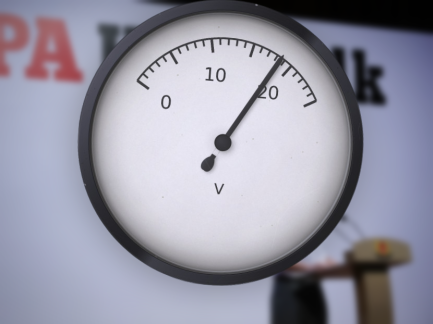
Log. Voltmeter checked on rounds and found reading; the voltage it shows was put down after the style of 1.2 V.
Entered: 18.5 V
